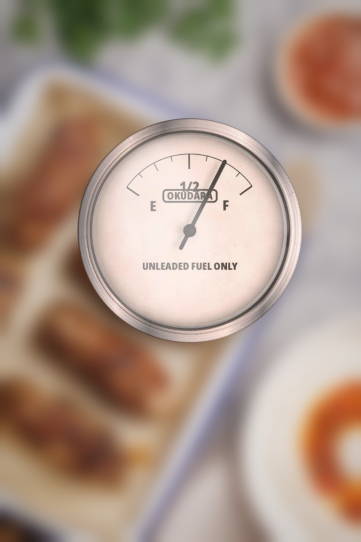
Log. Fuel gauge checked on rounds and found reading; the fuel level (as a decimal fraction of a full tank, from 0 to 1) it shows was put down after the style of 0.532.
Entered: 0.75
